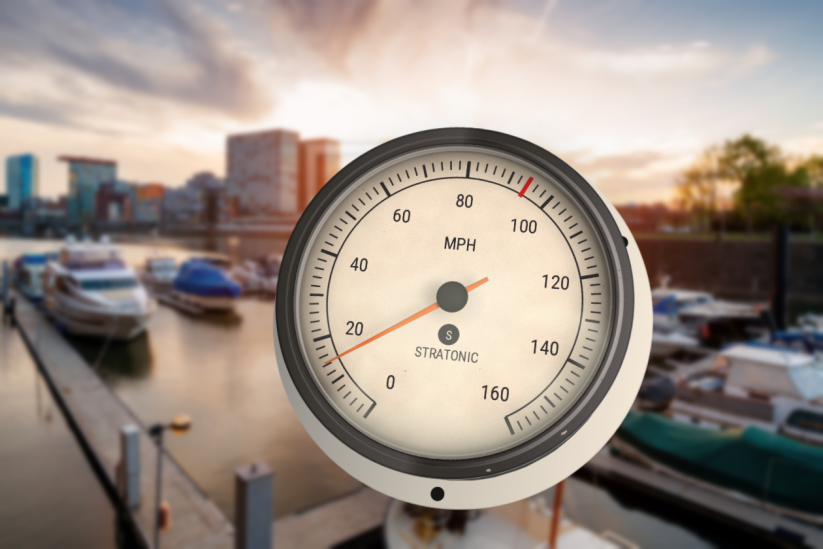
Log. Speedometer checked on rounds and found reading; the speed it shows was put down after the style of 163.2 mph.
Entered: 14 mph
